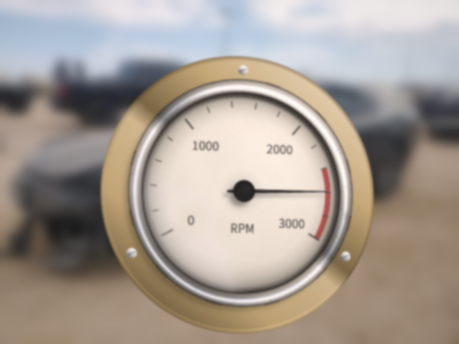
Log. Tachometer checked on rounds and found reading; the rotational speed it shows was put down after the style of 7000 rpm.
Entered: 2600 rpm
